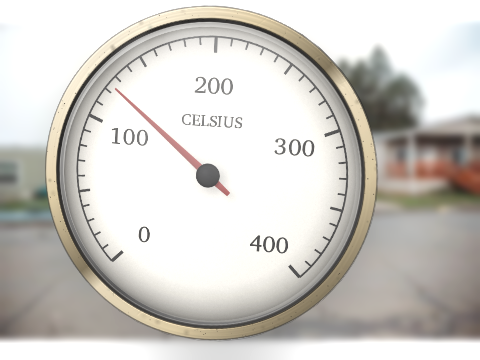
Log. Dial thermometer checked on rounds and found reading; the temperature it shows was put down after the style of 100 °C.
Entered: 125 °C
